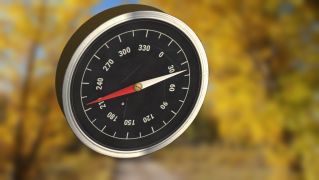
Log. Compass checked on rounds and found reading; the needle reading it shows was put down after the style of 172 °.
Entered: 217.5 °
